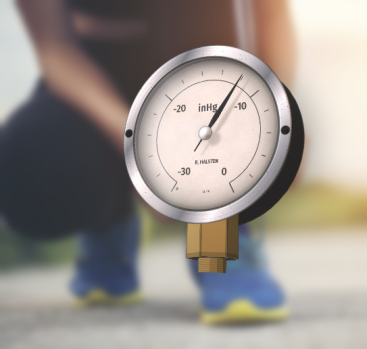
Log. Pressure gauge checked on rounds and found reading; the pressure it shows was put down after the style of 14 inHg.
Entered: -12 inHg
